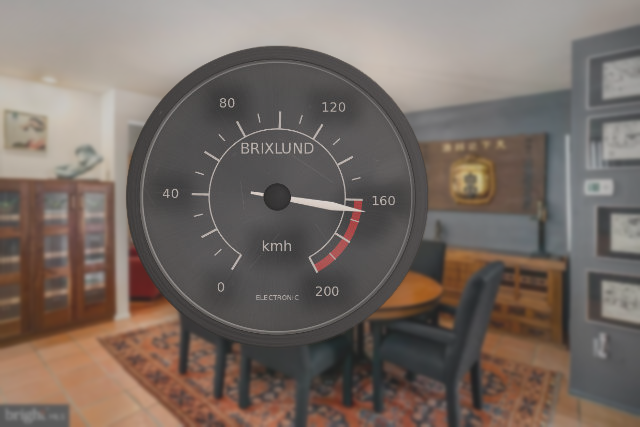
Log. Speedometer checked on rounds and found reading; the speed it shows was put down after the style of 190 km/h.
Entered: 165 km/h
